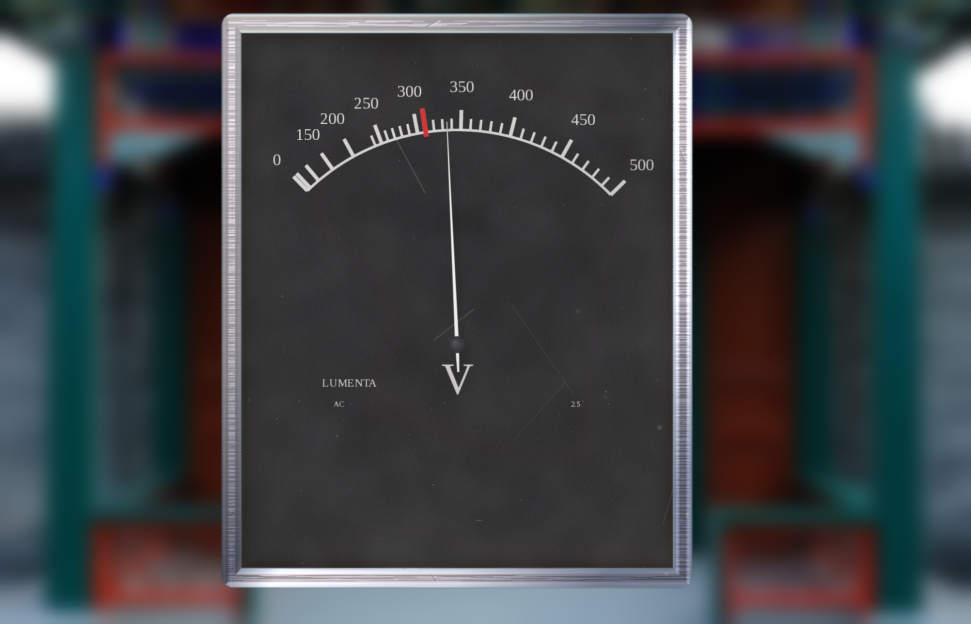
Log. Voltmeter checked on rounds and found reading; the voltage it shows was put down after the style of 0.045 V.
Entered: 335 V
